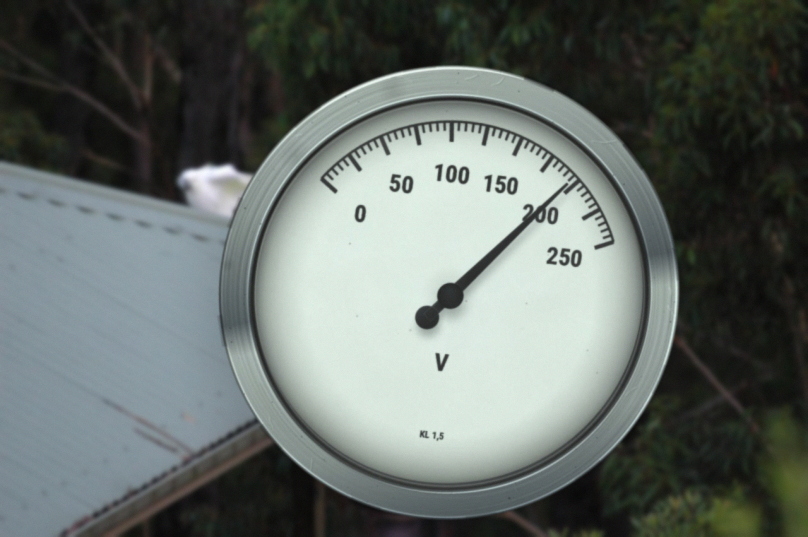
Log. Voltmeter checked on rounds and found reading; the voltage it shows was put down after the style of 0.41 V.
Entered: 195 V
